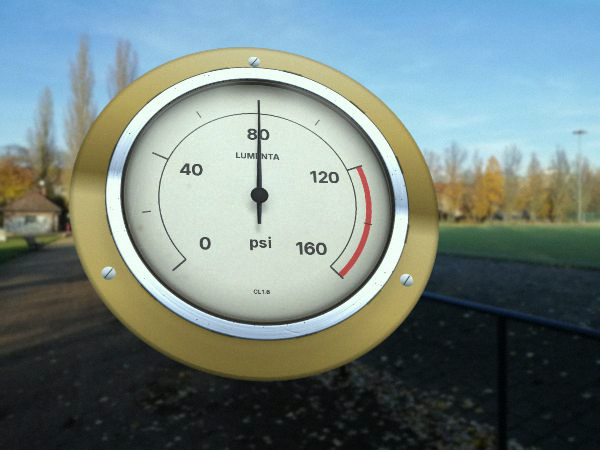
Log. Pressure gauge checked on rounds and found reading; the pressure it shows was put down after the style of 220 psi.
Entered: 80 psi
